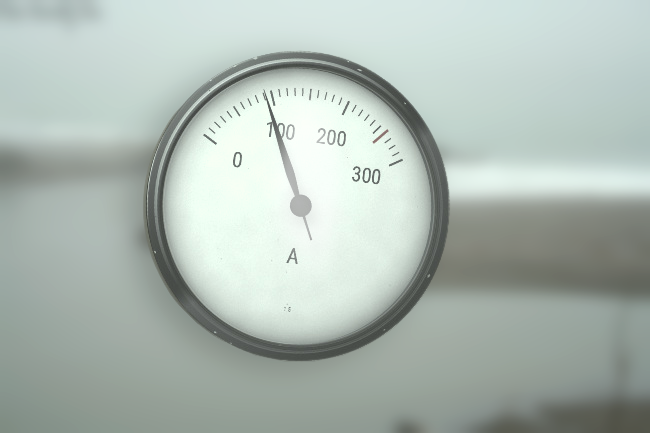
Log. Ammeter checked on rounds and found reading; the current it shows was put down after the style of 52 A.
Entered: 90 A
